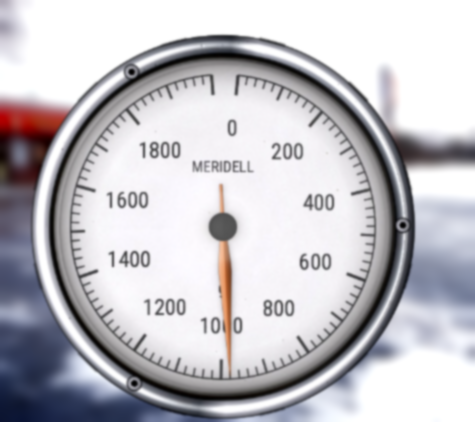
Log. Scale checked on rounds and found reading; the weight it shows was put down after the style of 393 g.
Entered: 980 g
